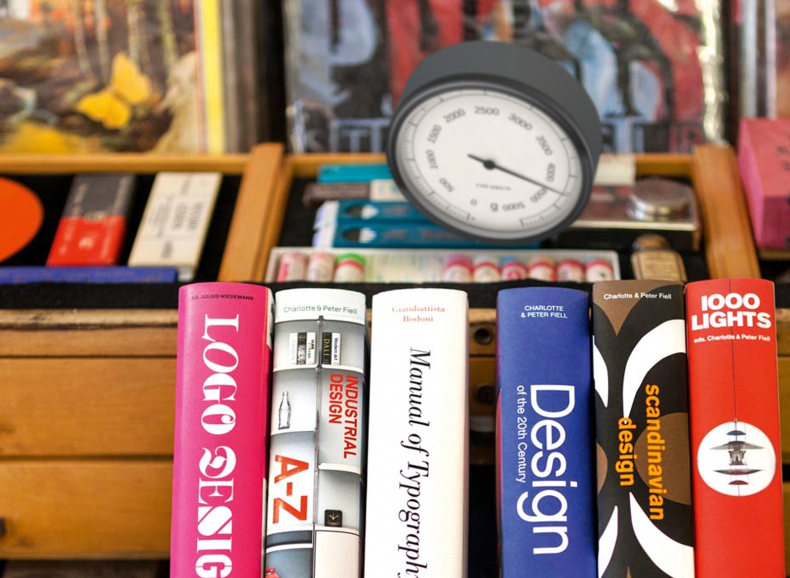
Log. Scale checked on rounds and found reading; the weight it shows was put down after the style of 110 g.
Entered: 4250 g
